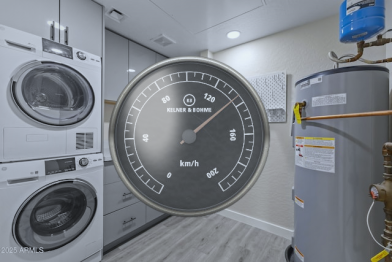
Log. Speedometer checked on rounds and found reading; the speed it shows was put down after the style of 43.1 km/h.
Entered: 135 km/h
